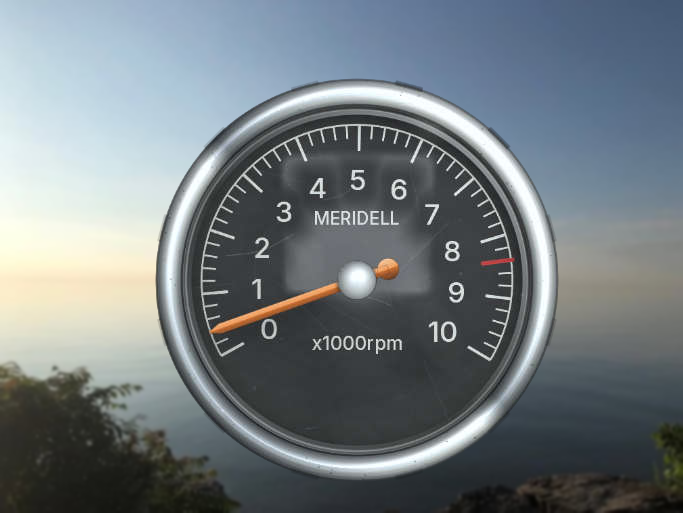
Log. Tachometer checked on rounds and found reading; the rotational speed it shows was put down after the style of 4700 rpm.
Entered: 400 rpm
